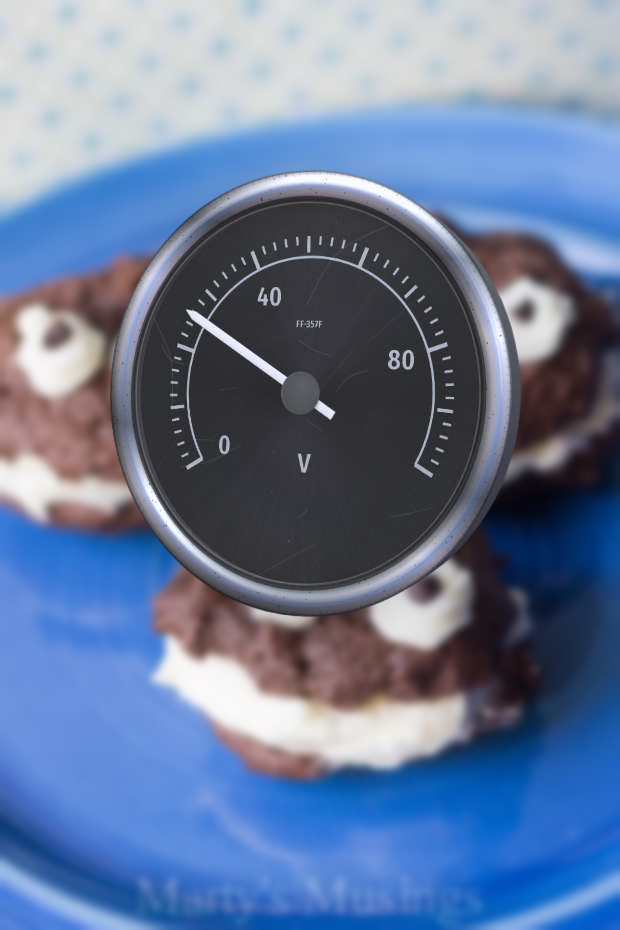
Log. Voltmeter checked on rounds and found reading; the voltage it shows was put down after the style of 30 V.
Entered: 26 V
